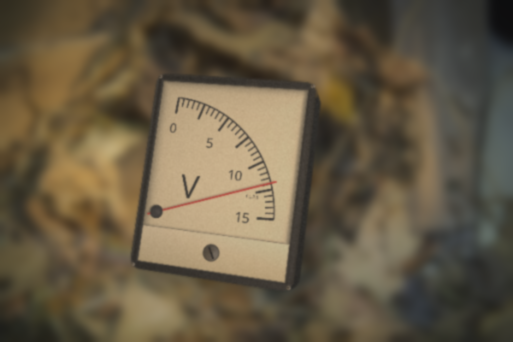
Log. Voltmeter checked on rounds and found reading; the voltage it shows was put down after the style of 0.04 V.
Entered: 12 V
